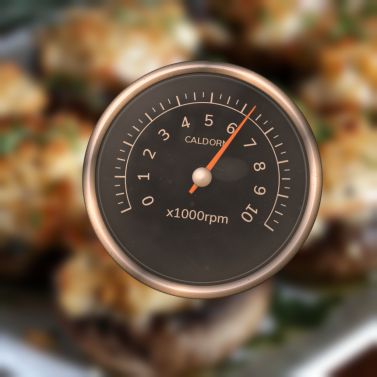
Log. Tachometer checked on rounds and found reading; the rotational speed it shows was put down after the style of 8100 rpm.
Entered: 6250 rpm
